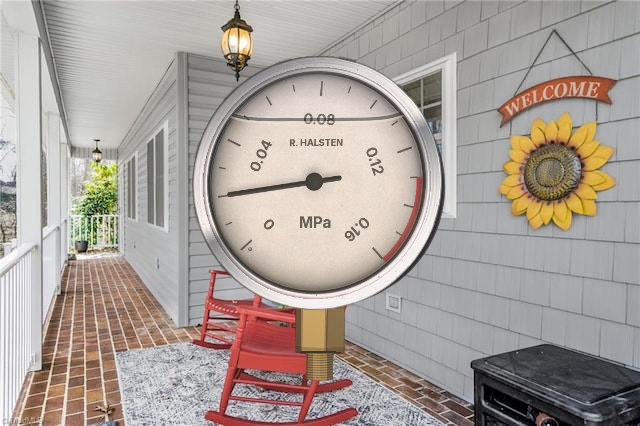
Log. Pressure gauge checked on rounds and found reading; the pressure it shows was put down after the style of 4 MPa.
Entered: 0.02 MPa
